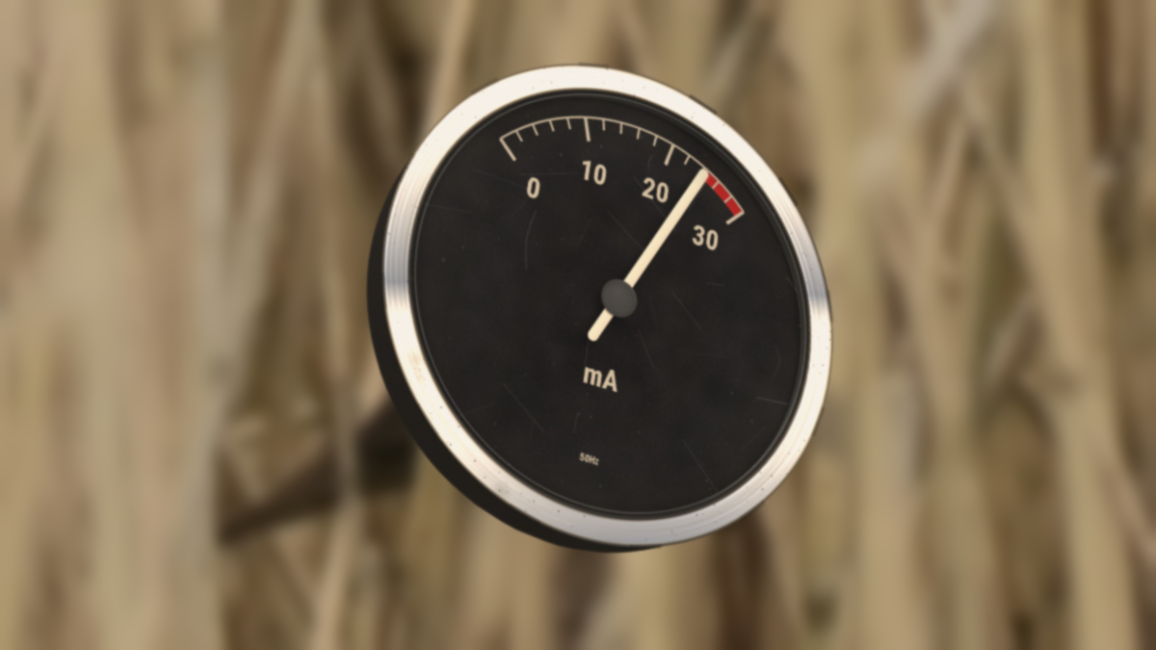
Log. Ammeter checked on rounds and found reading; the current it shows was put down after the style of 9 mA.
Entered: 24 mA
